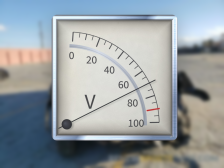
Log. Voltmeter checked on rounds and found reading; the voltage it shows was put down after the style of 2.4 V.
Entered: 70 V
